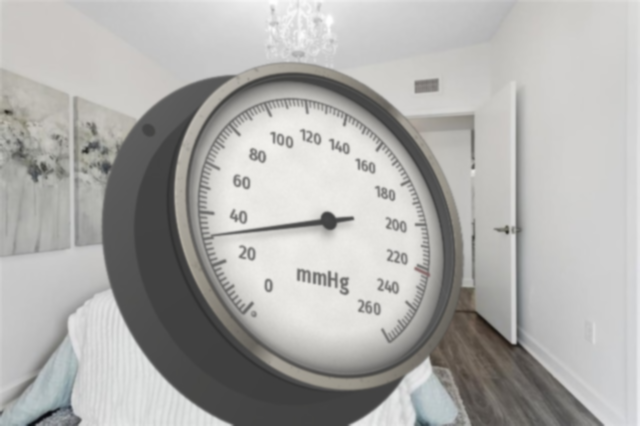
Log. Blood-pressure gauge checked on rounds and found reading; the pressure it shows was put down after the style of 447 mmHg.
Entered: 30 mmHg
